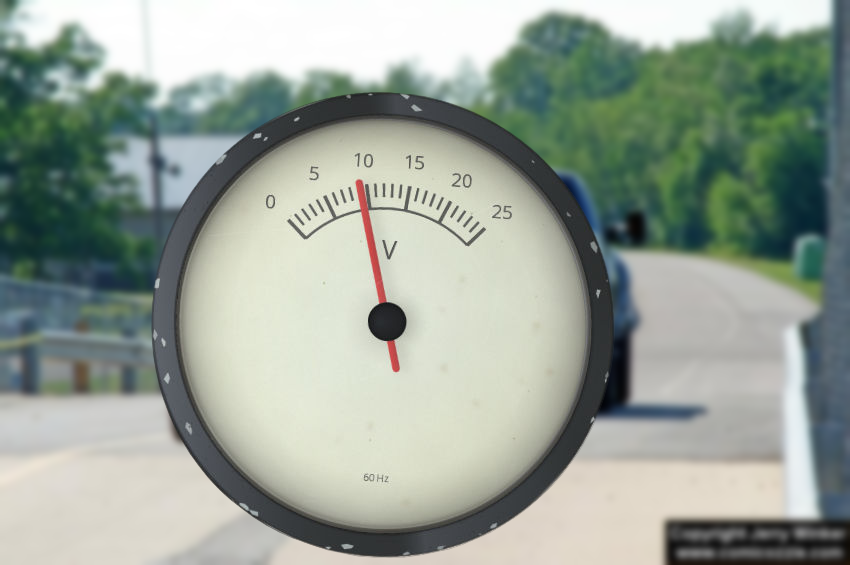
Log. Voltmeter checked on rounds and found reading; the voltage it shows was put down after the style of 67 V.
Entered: 9 V
